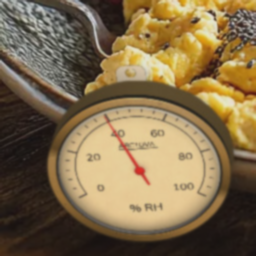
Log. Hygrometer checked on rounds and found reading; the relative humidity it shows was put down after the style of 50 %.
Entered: 40 %
